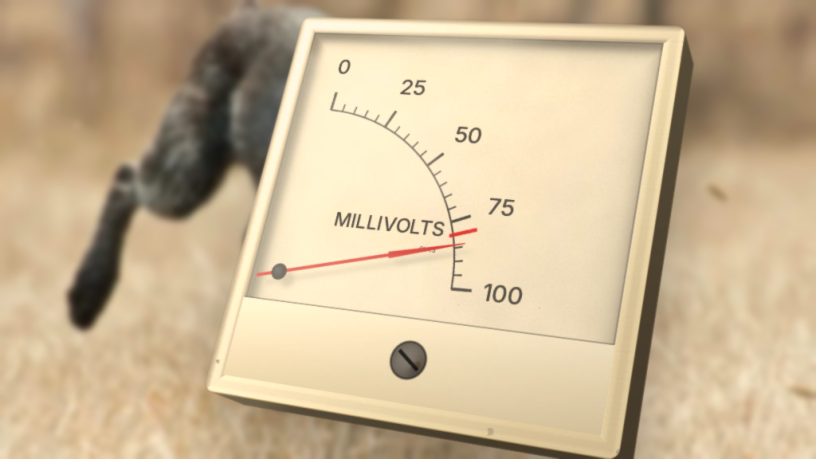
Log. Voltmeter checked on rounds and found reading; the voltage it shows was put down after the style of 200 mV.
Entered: 85 mV
